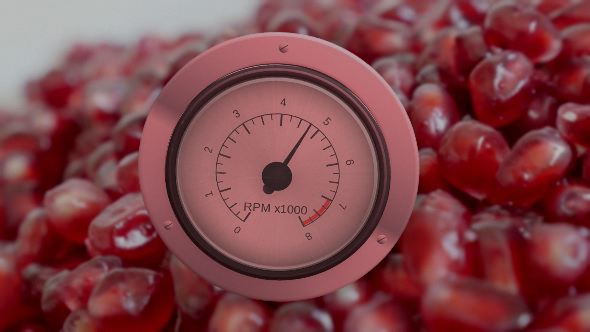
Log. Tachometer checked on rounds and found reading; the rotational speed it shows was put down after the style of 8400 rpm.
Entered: 4750 rpm
